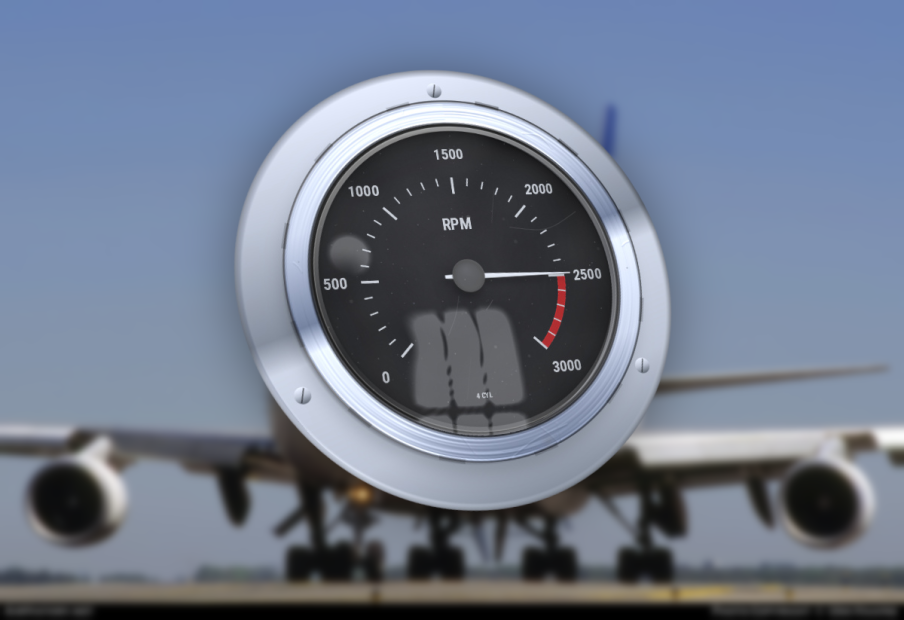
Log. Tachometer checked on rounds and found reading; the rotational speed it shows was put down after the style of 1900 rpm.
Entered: 2500 rpm
